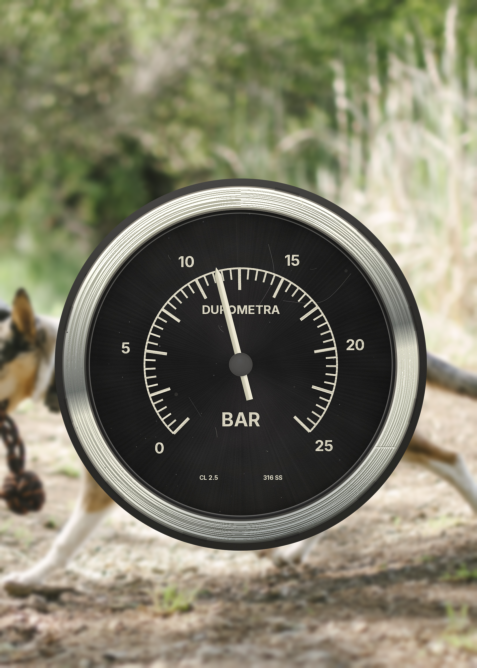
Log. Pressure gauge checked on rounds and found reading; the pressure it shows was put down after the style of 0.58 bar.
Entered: 11.25 bar
